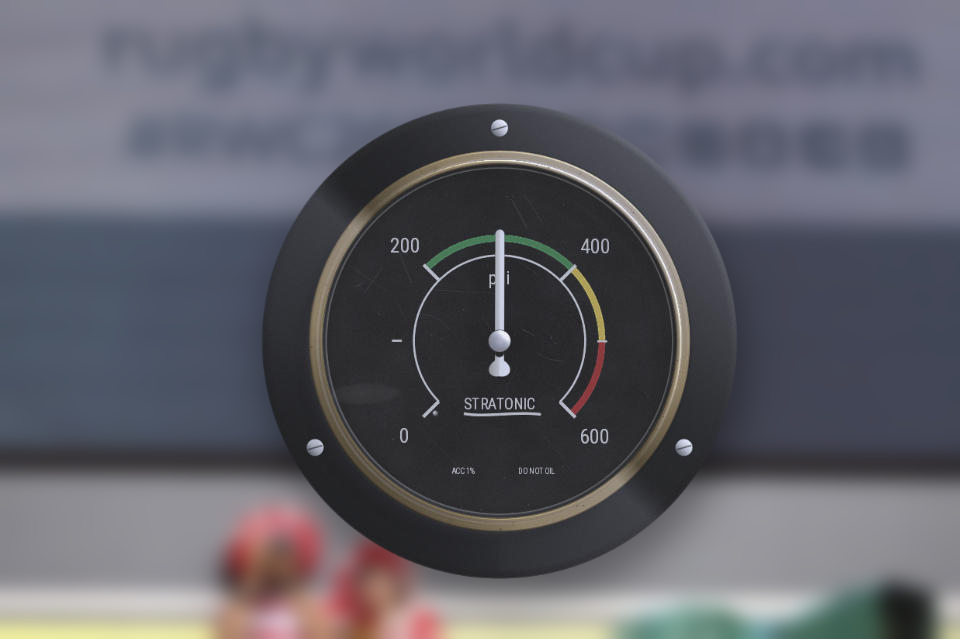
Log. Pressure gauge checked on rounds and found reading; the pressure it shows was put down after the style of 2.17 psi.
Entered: 300 psi
